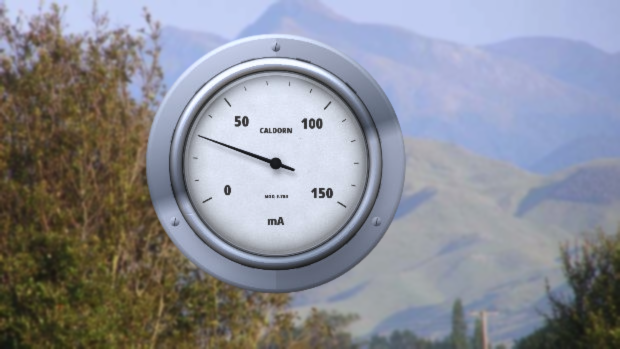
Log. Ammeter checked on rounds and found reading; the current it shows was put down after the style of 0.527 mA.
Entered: 30 mA
